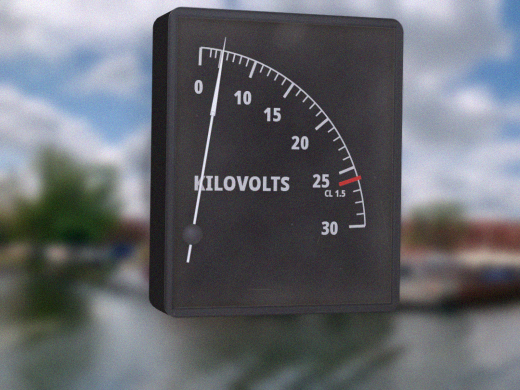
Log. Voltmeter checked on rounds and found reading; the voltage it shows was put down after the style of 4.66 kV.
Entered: 5 kV
